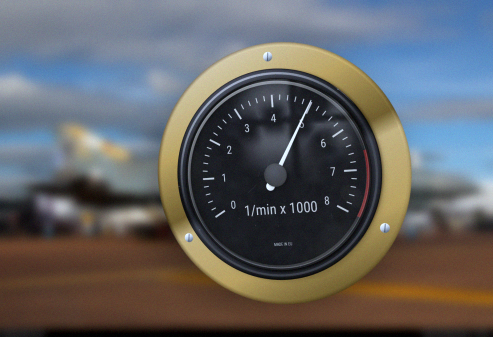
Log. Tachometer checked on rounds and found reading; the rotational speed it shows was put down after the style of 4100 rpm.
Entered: 5000 rpm
